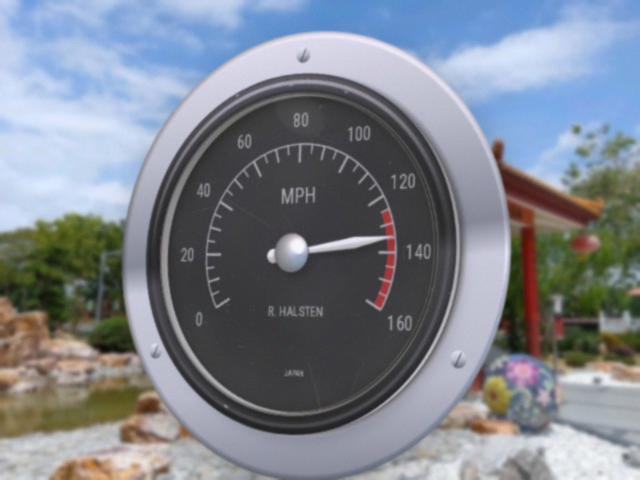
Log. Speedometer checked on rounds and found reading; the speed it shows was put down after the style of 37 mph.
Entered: 135 mph
